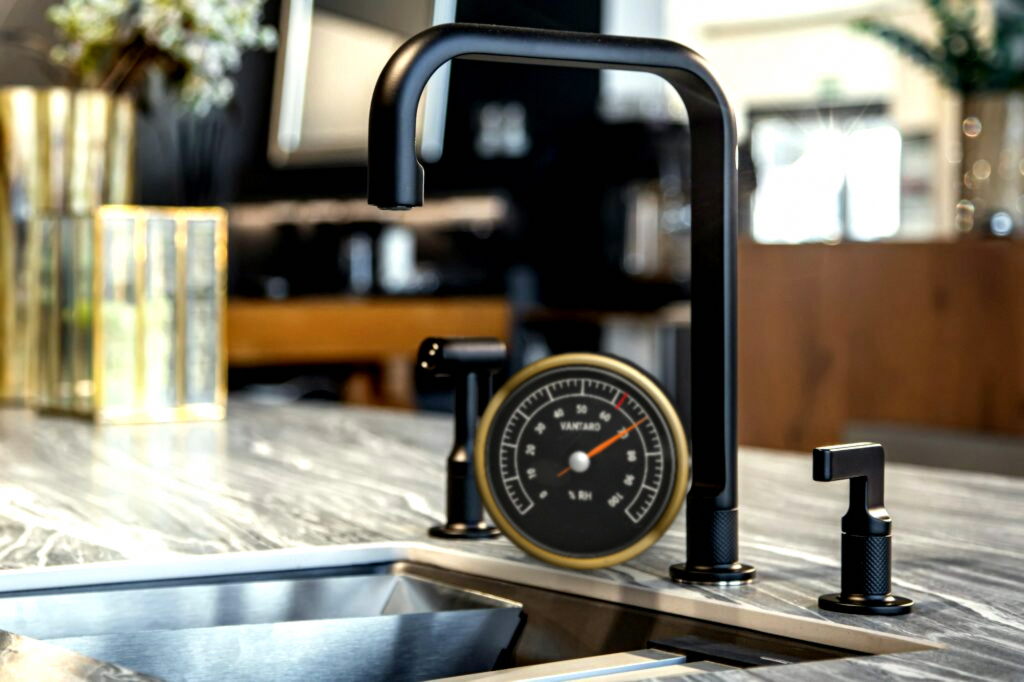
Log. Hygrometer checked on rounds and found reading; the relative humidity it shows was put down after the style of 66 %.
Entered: 70 %
